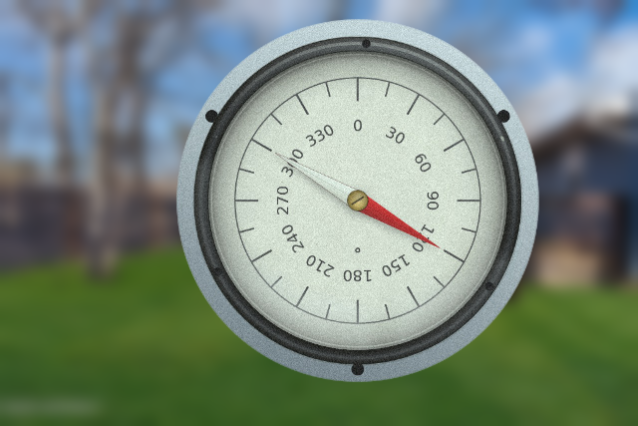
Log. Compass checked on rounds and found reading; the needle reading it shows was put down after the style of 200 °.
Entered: 120 °
